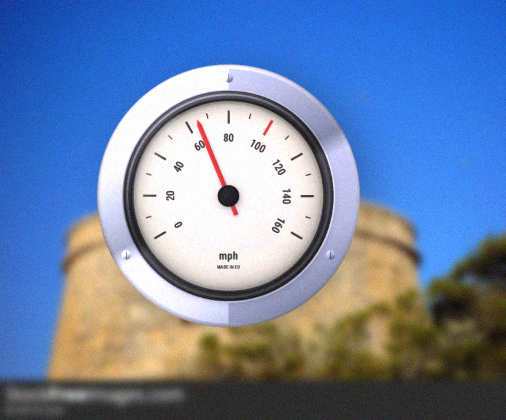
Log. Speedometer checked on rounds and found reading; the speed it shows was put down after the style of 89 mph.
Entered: 65 mph
